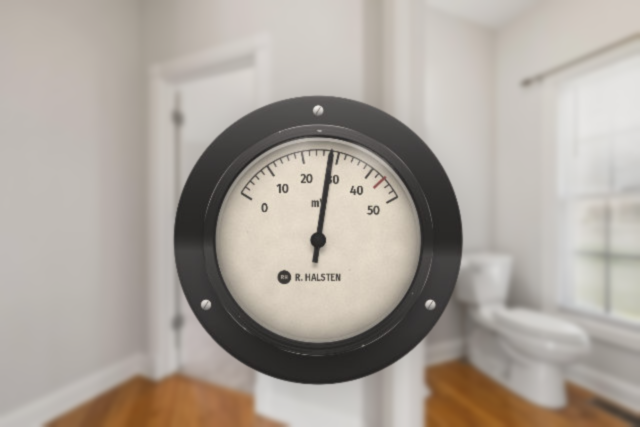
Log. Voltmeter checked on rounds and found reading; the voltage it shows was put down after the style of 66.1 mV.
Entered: 28 mV
